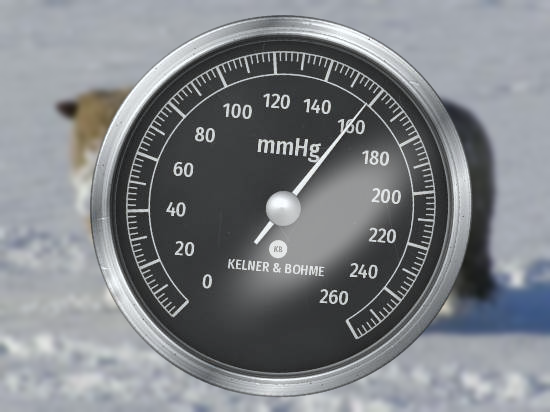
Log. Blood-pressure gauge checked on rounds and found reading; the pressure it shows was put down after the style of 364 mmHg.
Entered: 158 mmHg
